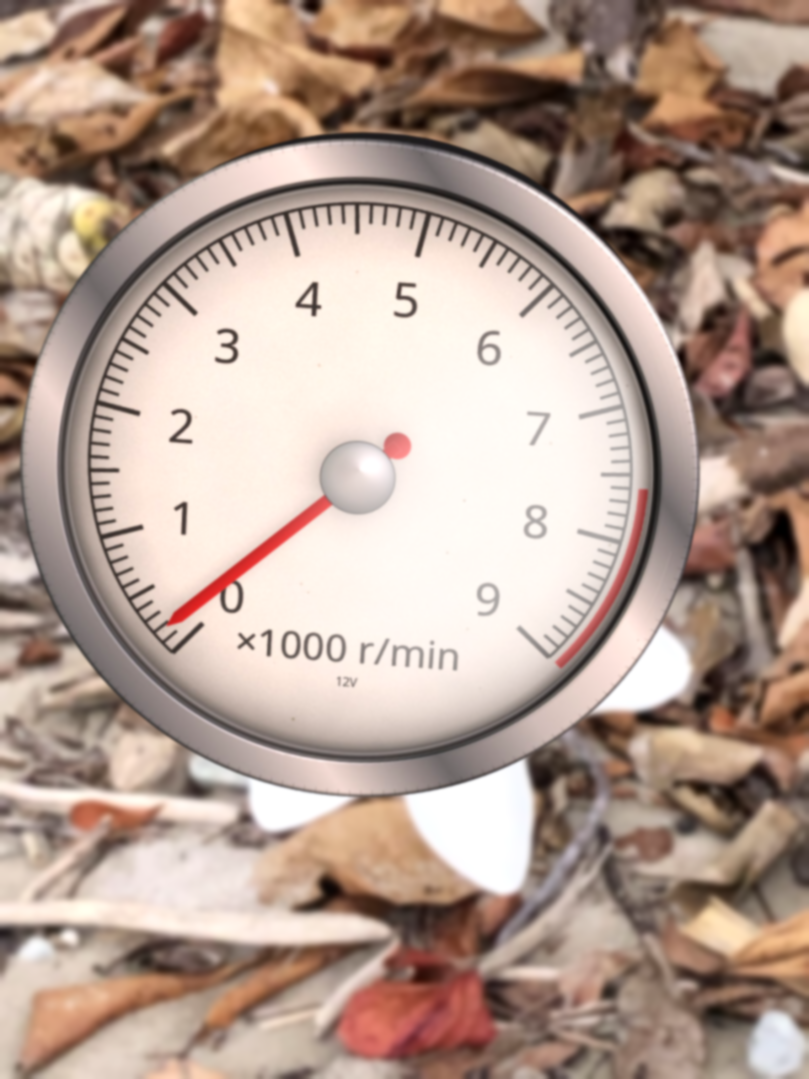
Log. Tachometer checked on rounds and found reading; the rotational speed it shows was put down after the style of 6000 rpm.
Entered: 200 rpm
